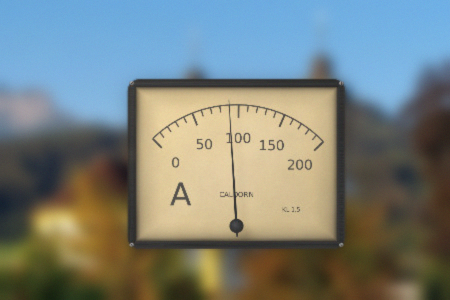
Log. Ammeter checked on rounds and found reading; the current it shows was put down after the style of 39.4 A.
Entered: 90 A
